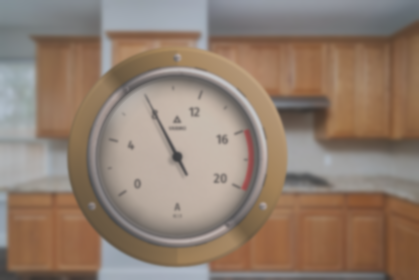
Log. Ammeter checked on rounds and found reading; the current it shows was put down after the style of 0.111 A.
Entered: 8 A
